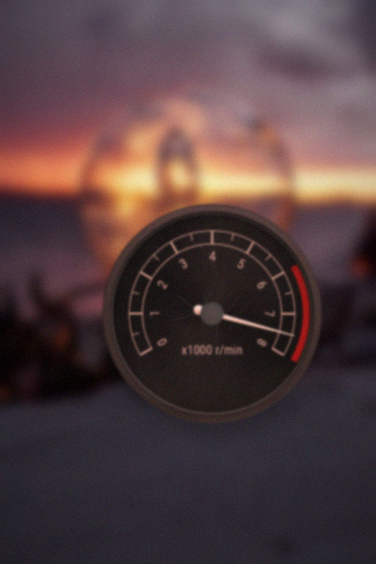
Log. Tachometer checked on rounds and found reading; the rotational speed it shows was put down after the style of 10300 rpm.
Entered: 7500 rpm
